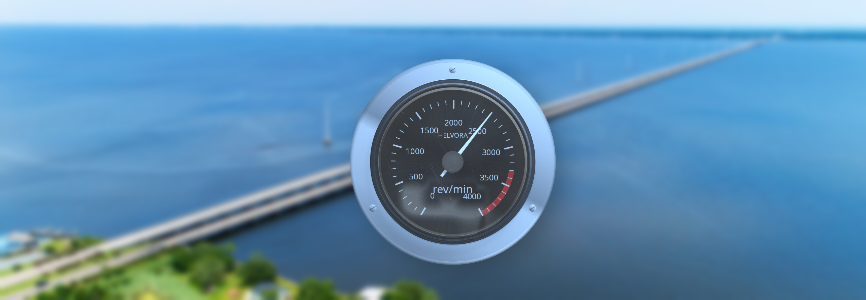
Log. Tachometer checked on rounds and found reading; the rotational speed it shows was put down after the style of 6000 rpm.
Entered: 2500 rpm
